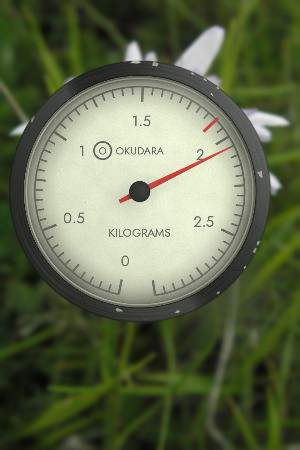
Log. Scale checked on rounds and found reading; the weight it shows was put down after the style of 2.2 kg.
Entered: 2.05 kg
